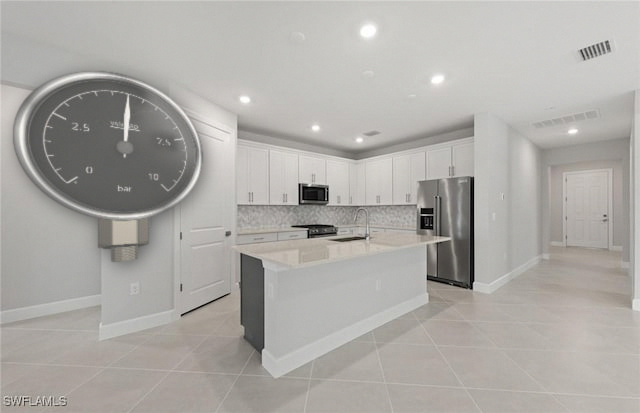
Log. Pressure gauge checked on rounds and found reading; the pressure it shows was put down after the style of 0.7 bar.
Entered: 5 bar
